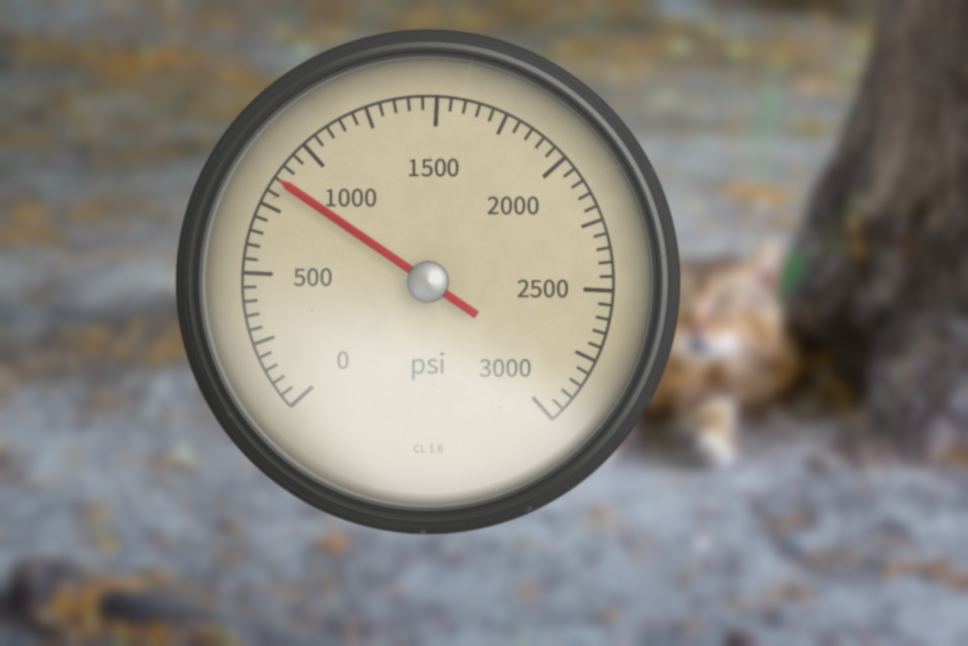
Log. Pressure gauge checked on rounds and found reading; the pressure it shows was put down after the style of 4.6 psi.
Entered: 850 psi
